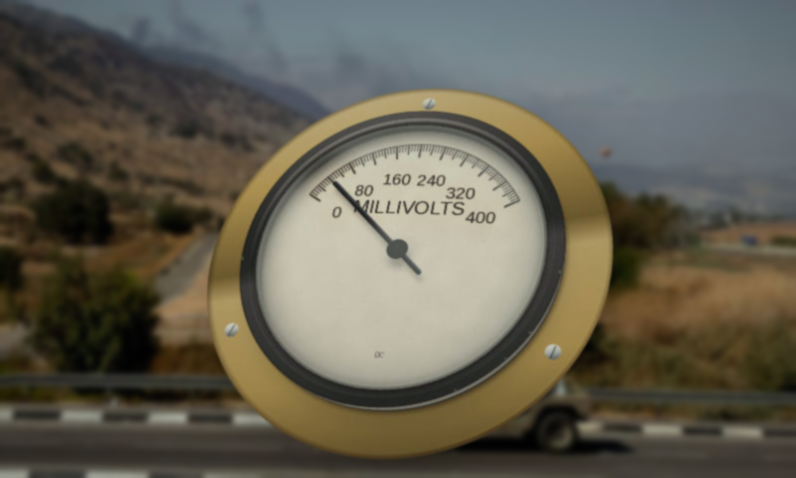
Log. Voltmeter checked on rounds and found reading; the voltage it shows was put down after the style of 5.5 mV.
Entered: 40 mV
